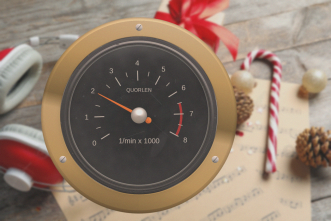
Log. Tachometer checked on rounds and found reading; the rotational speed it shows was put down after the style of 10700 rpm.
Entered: 2000 rpm
